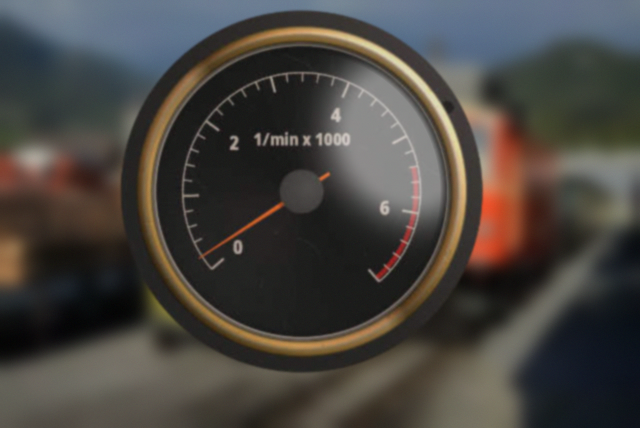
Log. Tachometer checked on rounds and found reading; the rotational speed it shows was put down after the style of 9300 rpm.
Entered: 200 rpm
